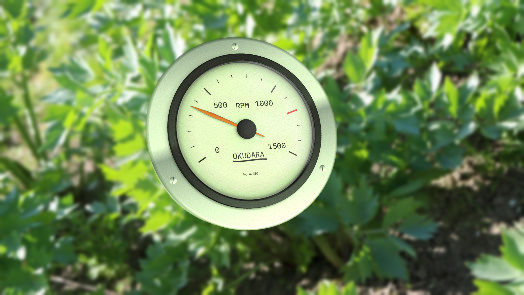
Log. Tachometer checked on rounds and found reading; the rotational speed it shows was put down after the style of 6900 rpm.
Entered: 350 rpm
